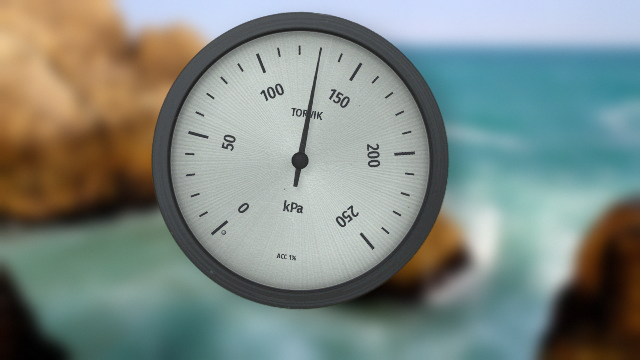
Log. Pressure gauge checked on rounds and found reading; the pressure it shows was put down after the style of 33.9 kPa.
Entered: 130 kPa
